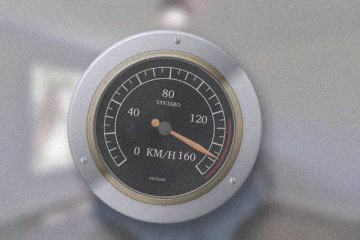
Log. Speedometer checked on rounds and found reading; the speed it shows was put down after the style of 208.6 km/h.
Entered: 147.5 km/h
